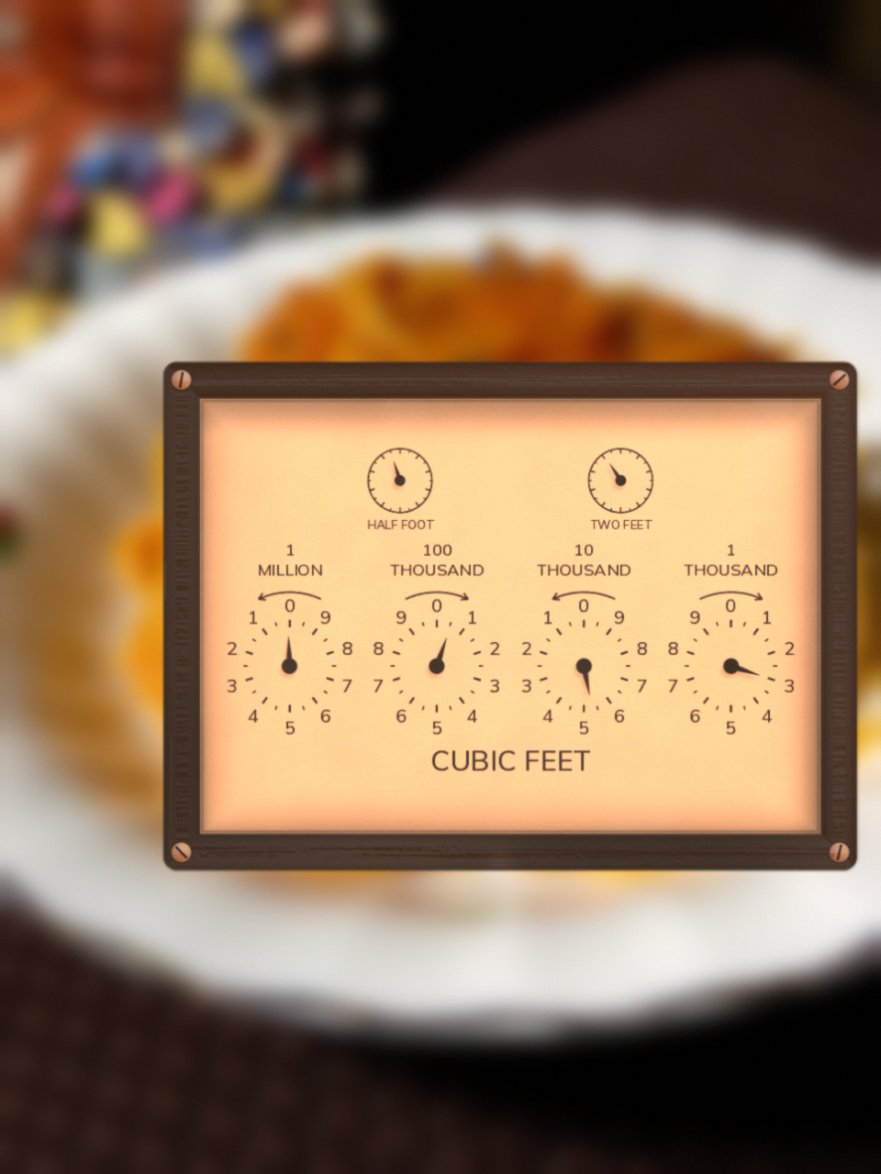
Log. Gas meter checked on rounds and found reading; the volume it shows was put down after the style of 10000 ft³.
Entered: 5300 ft³
